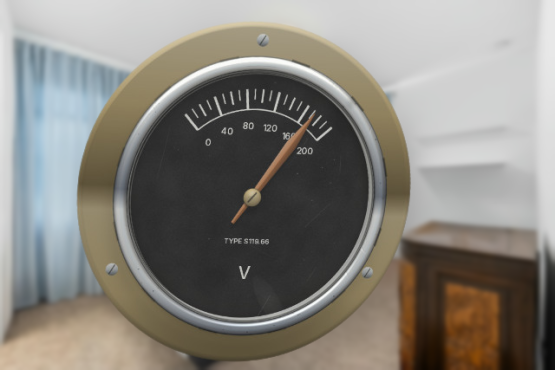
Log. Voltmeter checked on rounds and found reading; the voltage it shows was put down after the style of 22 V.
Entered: 170 V
